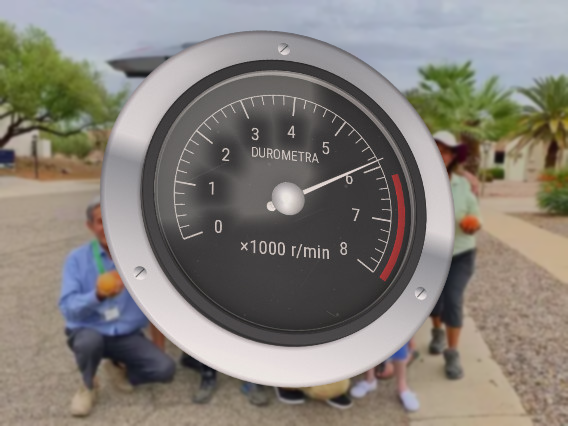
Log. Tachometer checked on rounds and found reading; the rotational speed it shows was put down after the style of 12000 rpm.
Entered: 5900 rpm
